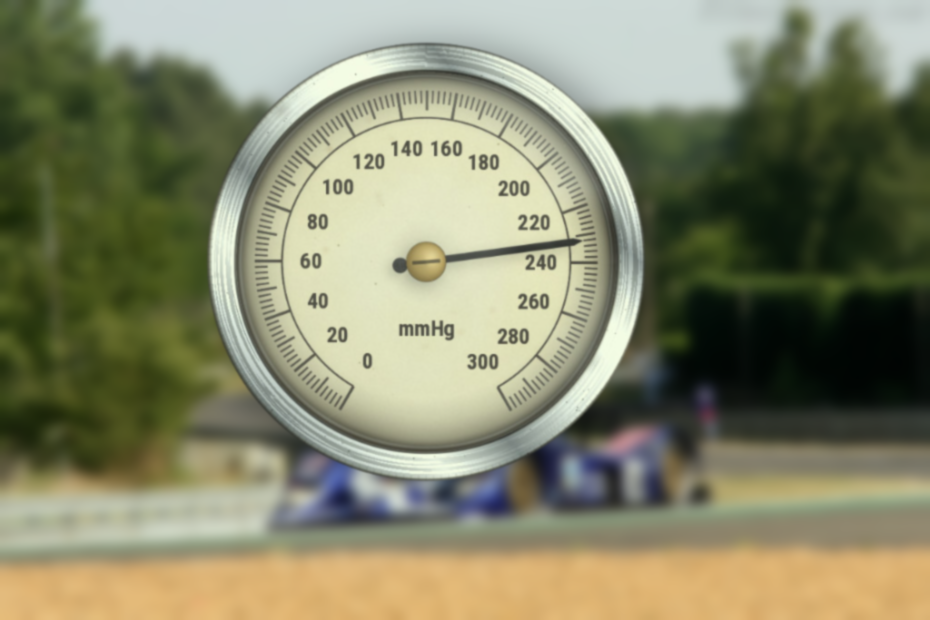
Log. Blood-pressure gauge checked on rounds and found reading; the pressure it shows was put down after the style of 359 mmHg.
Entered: 232 mmHg
